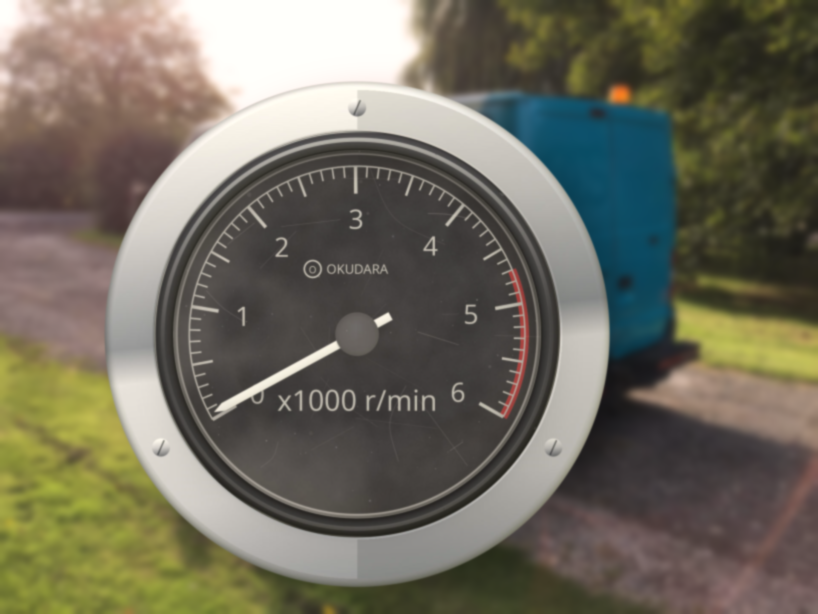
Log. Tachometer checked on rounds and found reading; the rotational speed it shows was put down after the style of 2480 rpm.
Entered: 50 rpm
